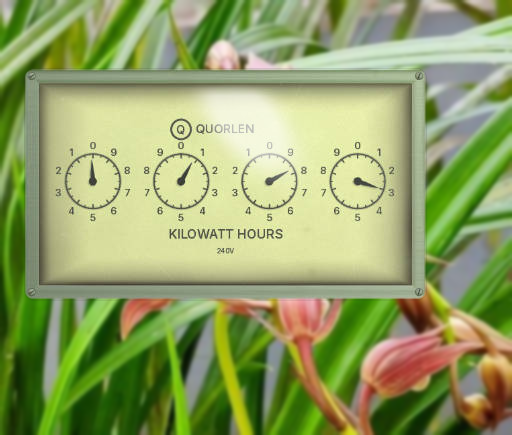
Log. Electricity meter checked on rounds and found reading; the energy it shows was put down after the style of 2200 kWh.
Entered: 83 kWh
